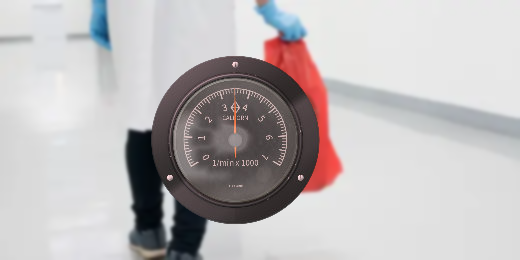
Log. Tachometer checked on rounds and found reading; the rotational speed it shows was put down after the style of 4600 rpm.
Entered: 3500 rpm
